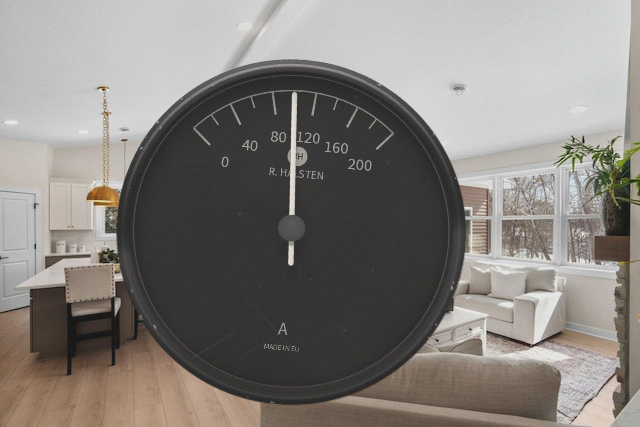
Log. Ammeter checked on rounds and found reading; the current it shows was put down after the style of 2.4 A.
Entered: 100 A
